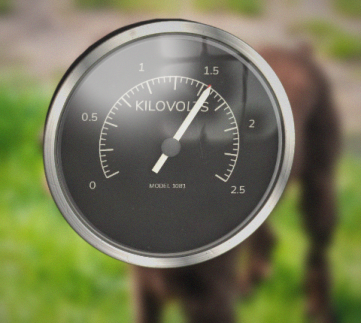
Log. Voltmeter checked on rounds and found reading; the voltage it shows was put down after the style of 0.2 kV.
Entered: 1.55 kV
